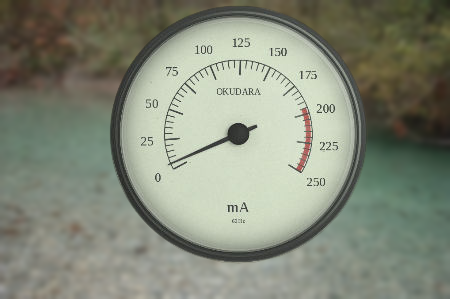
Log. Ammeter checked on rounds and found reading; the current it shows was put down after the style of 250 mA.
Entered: 5 mA
